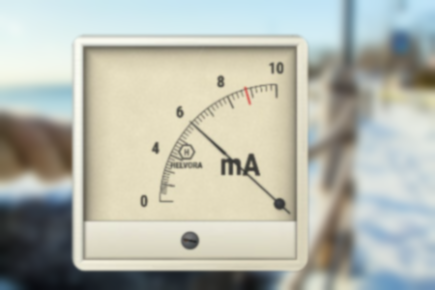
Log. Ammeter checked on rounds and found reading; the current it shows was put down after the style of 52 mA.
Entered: 6 mA
